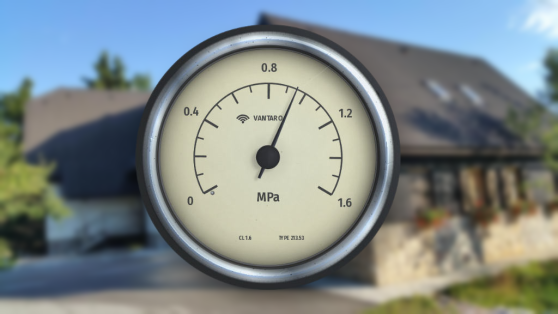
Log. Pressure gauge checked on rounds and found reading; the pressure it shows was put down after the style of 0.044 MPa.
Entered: 0.95 MPa
